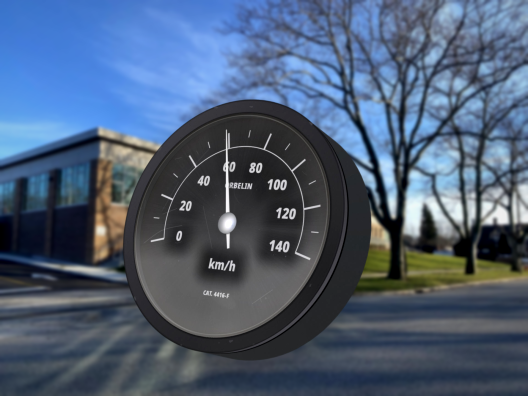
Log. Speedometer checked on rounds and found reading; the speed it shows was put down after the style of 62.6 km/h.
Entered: 60 km/h
